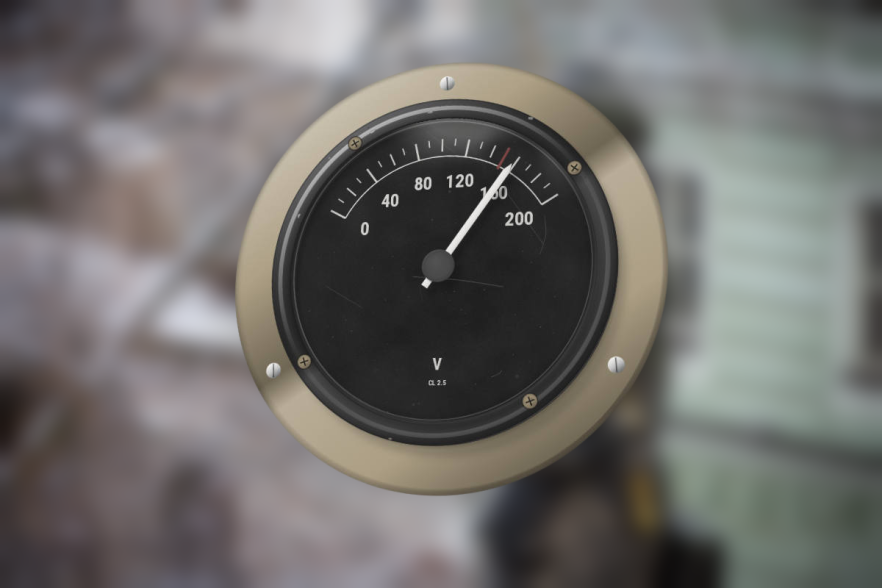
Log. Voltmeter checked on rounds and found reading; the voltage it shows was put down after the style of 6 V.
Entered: 160 V
